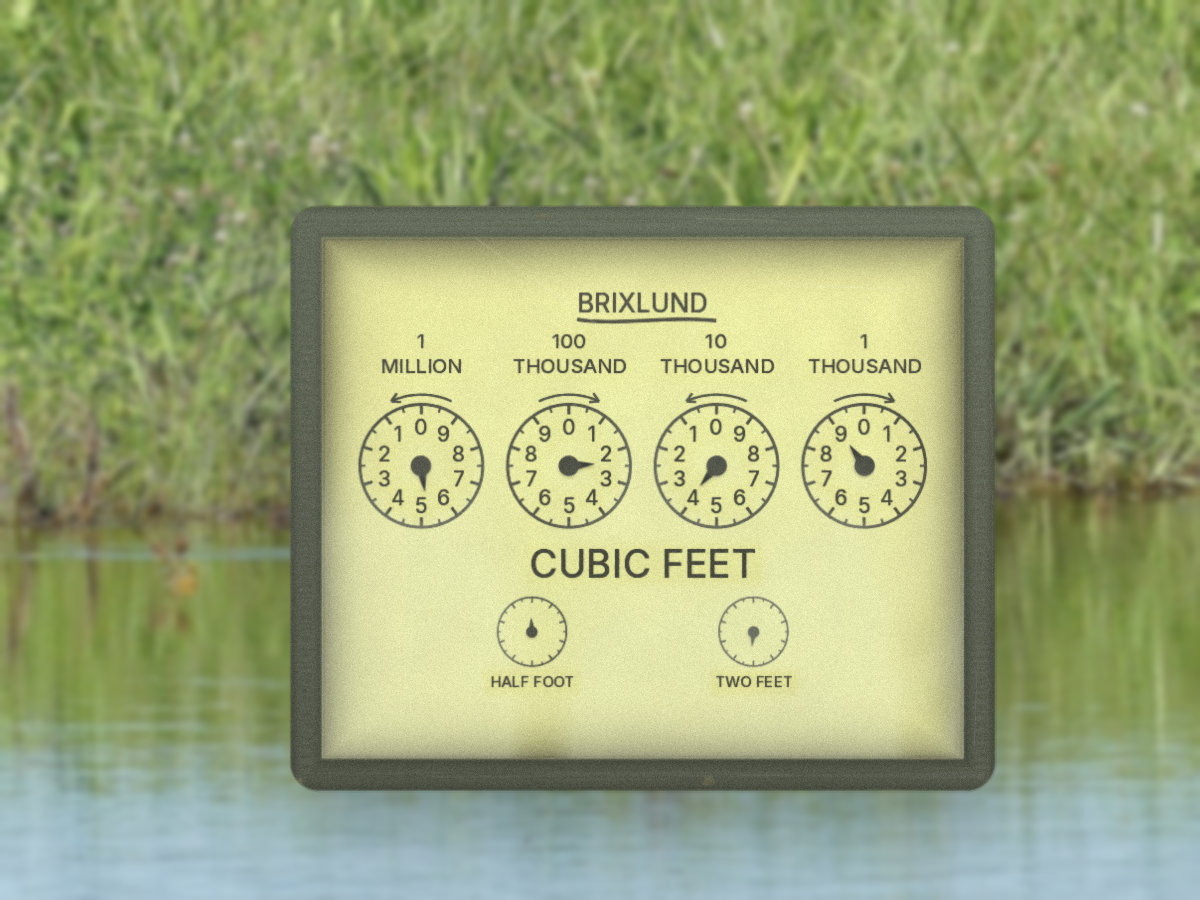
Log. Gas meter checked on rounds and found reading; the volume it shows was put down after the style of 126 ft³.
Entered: 523900 ft³
